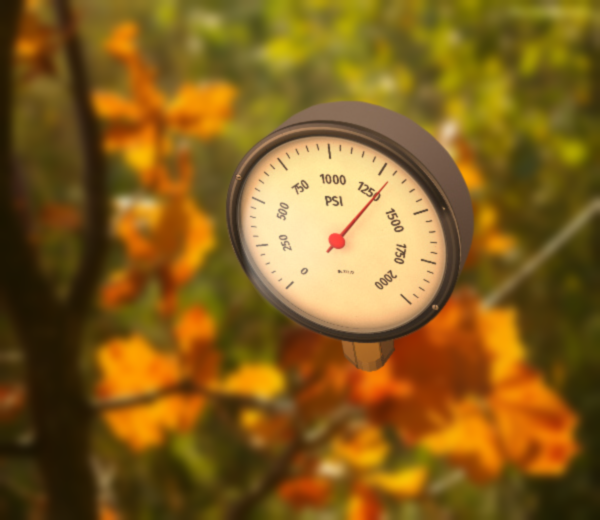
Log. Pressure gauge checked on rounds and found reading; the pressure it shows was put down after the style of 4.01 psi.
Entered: 1300 psi
